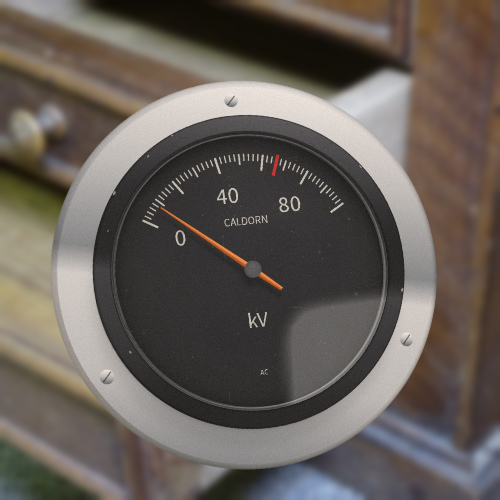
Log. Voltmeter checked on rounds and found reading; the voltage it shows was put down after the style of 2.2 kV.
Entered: 8 kV
